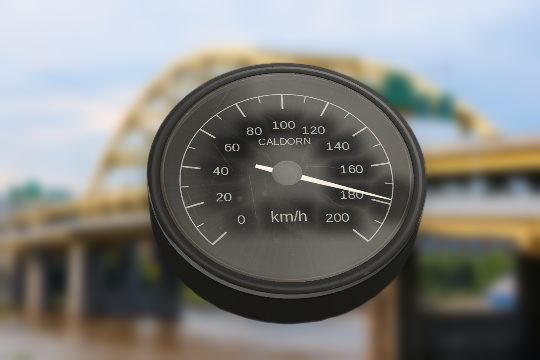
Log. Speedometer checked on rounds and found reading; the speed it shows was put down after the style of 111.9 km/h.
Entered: 180 km/h
